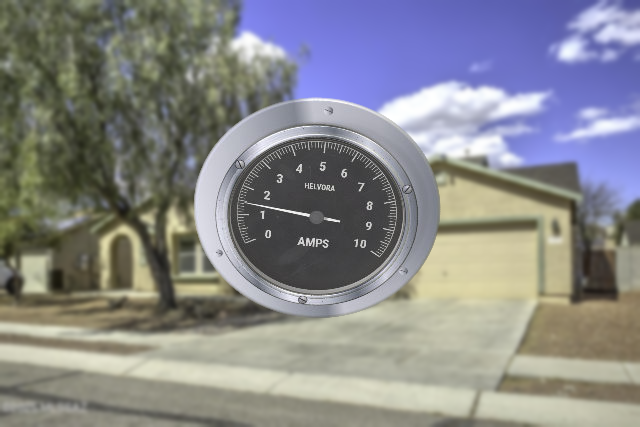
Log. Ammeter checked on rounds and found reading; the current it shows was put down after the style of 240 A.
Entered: 1.5 A
